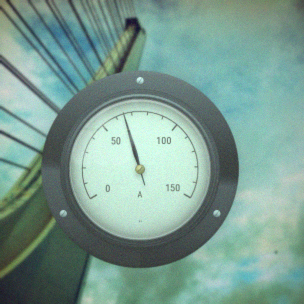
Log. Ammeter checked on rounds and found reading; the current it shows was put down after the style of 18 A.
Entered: 65 A
